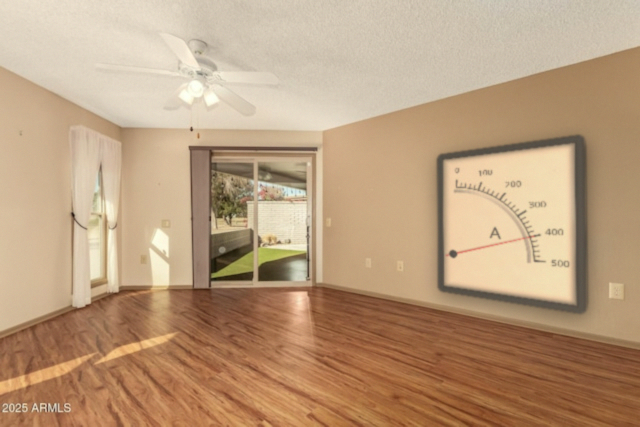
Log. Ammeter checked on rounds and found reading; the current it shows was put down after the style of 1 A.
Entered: 400 A
